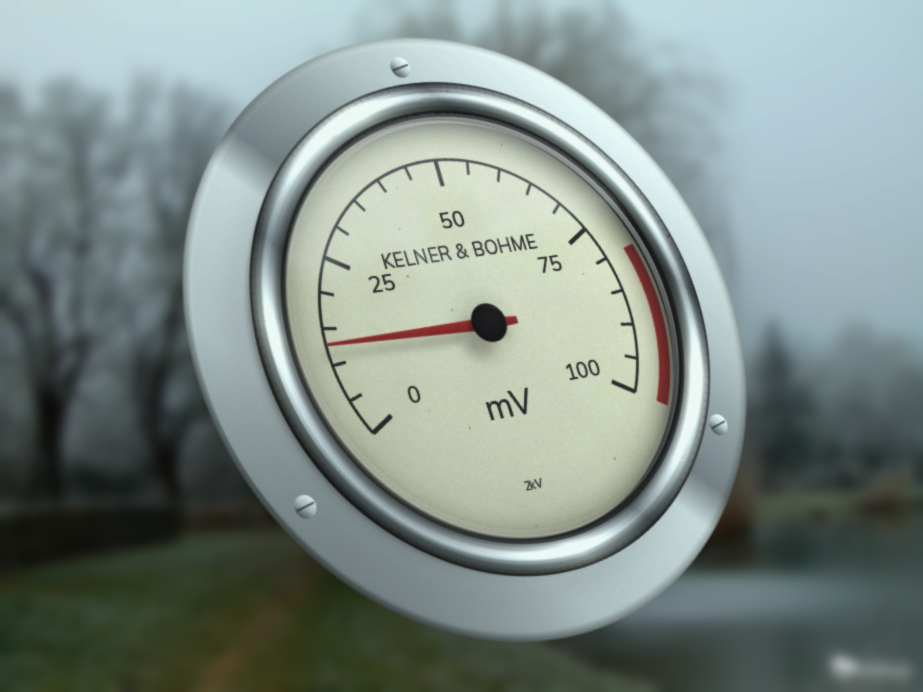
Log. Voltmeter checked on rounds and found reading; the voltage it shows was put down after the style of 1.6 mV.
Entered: 12.5 mV
